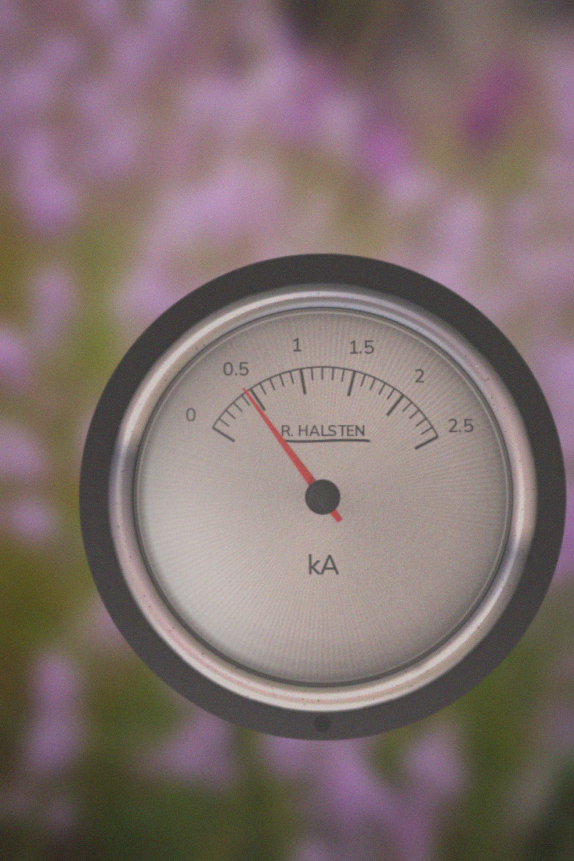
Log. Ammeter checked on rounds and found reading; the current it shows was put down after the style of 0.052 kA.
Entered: 0.45 kA
